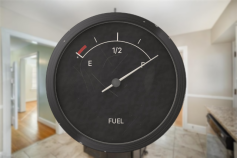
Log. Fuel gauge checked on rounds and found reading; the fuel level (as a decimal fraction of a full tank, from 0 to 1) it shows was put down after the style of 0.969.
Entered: 1
